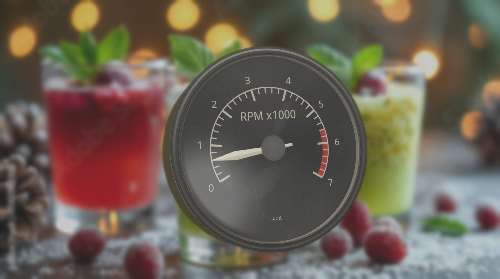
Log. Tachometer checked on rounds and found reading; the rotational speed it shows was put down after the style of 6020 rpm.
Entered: 600 rpm
